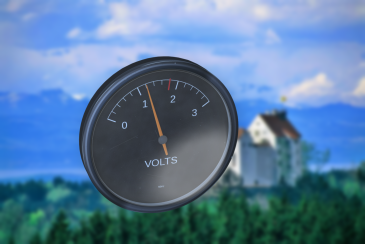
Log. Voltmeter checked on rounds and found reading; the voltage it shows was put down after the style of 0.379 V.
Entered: 1.2 V
